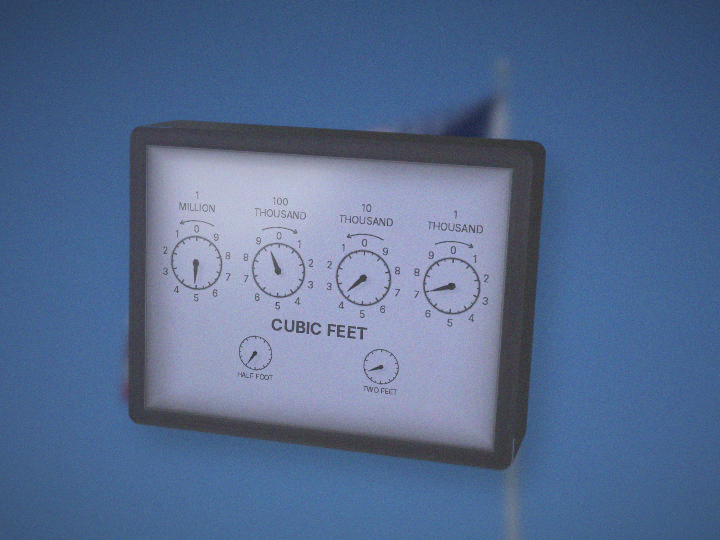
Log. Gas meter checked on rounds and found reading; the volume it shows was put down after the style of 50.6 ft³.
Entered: 493700 ft³
